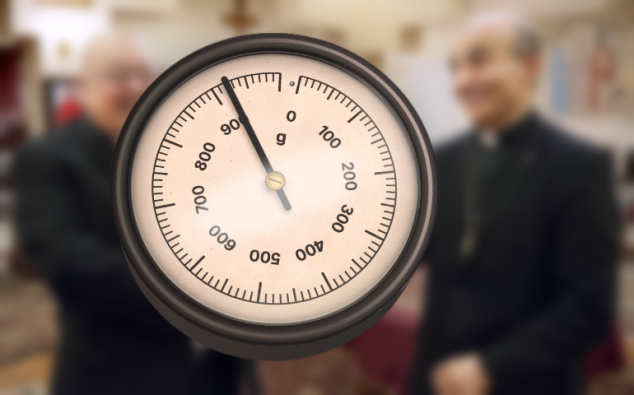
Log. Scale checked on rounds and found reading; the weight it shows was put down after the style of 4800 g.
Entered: 920 g
